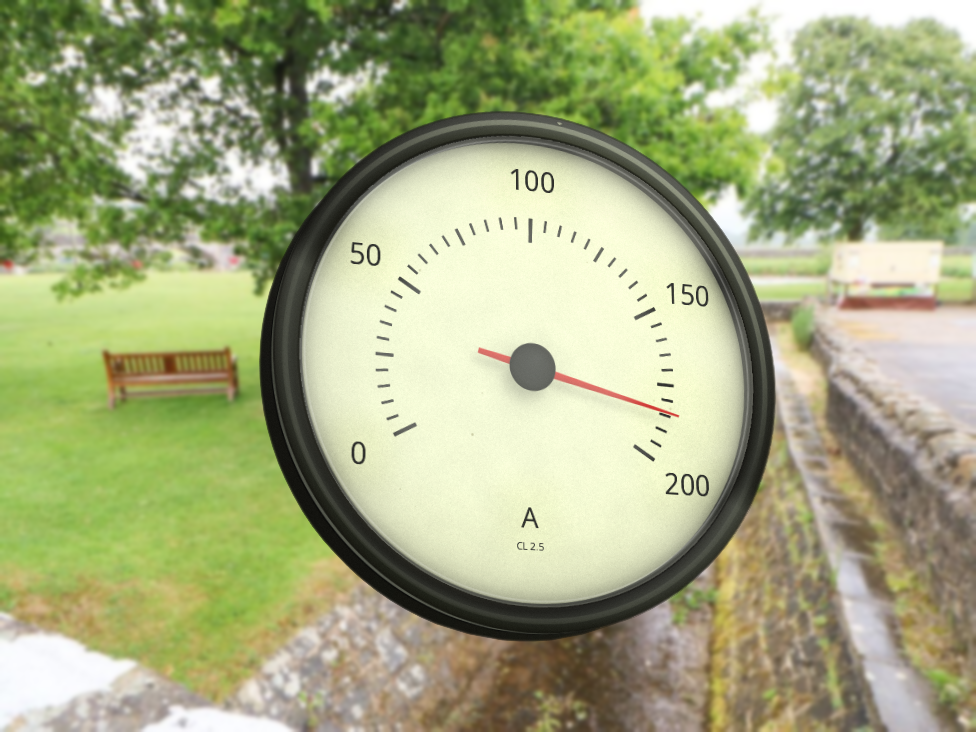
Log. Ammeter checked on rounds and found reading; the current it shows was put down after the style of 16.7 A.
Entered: 185 A
